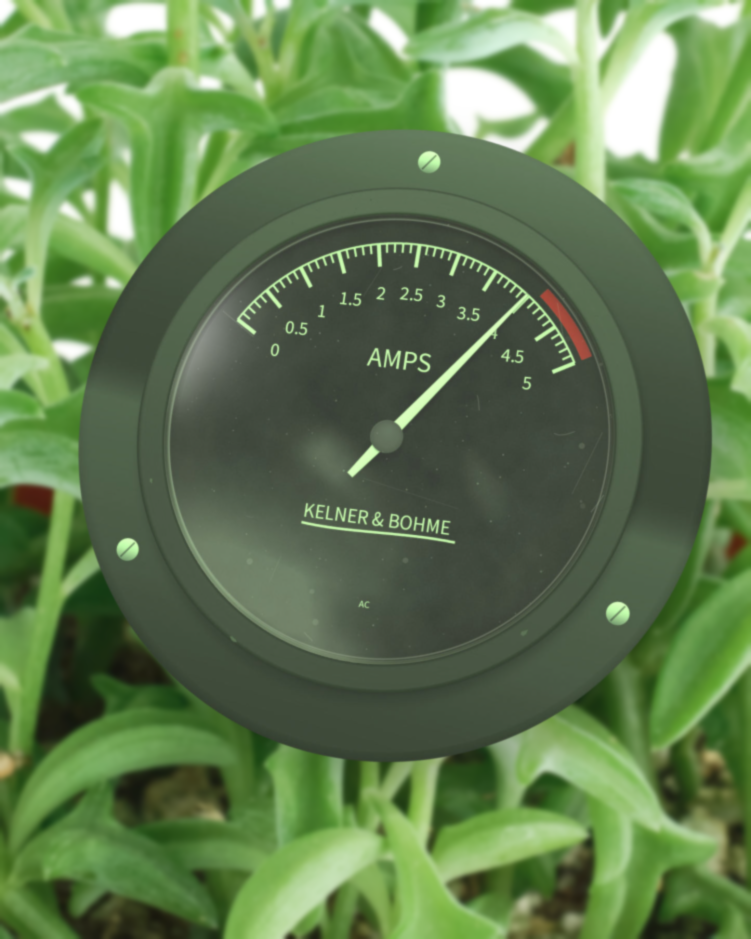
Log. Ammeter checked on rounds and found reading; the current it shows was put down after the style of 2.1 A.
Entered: 4 A
